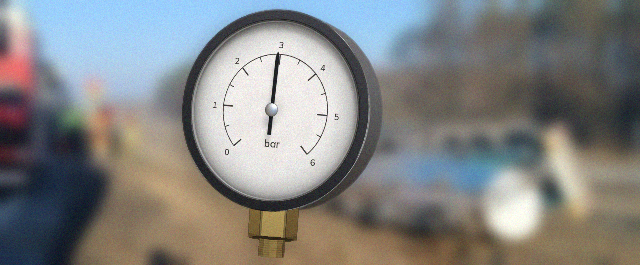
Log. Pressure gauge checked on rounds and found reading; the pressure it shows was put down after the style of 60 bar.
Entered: 3 bar
